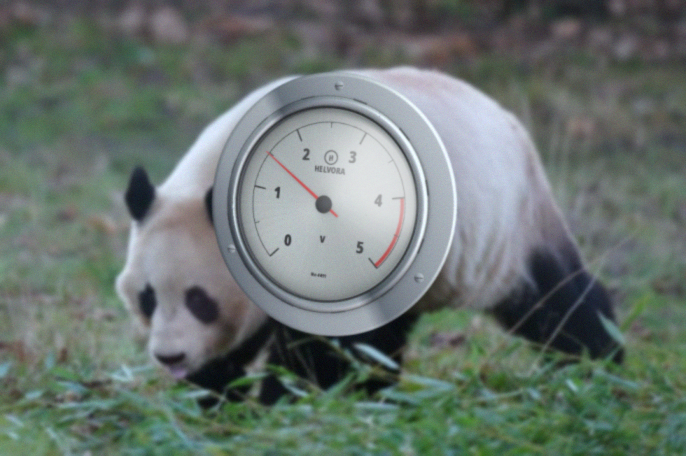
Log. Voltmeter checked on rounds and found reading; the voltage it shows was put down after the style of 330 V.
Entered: 1.5 V
